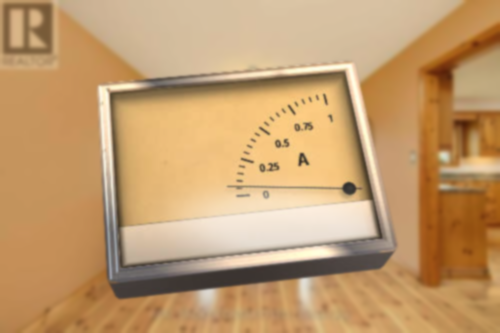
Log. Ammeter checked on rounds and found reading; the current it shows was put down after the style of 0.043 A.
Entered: 0.05 A
